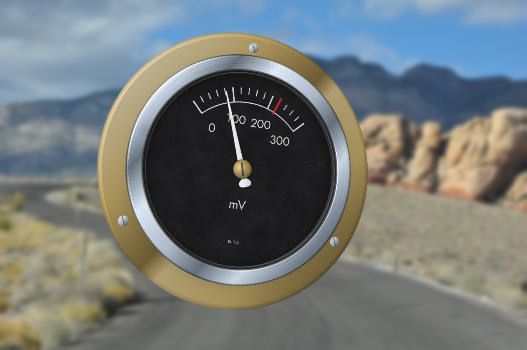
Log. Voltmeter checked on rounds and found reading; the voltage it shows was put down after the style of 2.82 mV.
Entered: 80 mV
